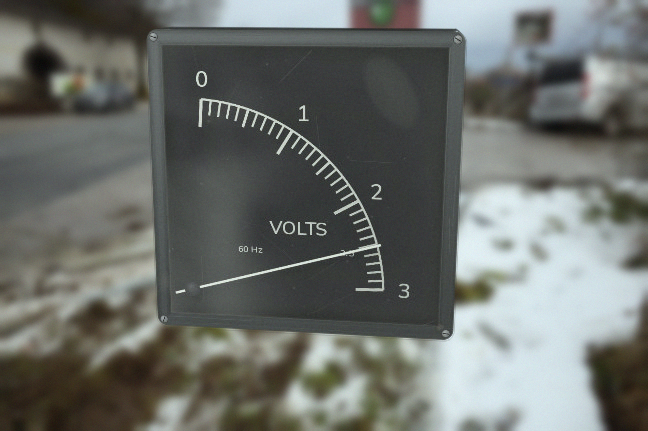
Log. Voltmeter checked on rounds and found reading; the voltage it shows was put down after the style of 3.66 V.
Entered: 2.5 V
